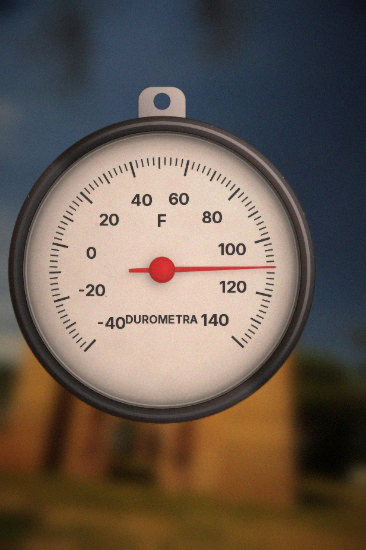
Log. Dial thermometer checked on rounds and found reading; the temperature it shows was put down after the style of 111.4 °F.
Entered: 110 °F
